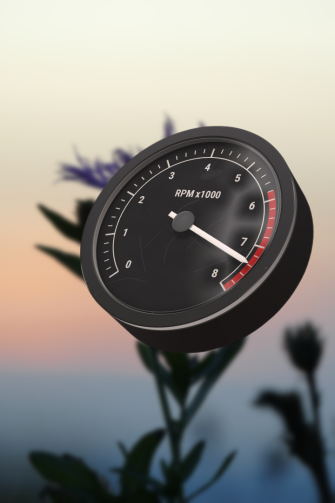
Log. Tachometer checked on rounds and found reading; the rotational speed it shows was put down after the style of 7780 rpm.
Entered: 7400 rpm
